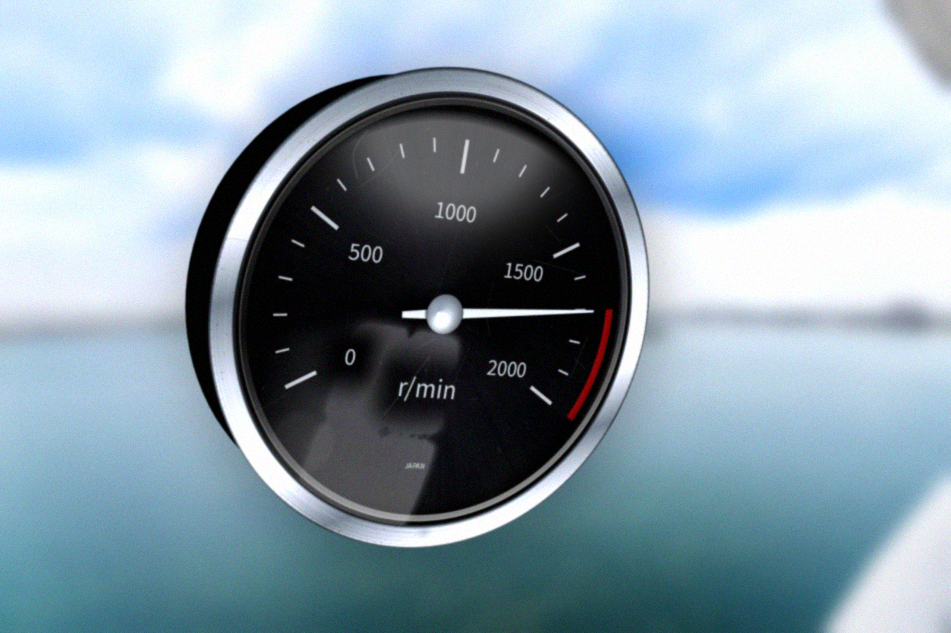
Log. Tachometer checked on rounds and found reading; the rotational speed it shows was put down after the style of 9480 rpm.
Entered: 1700 rpm
